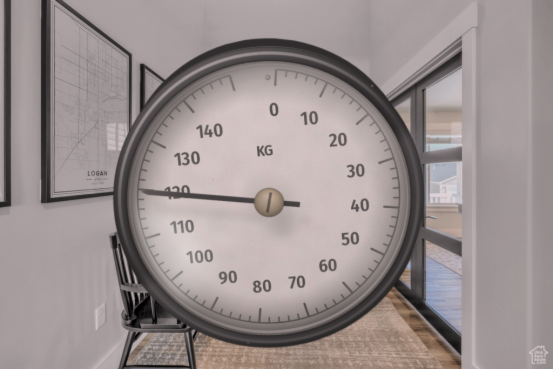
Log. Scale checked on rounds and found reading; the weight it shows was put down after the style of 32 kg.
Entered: 120 kg
